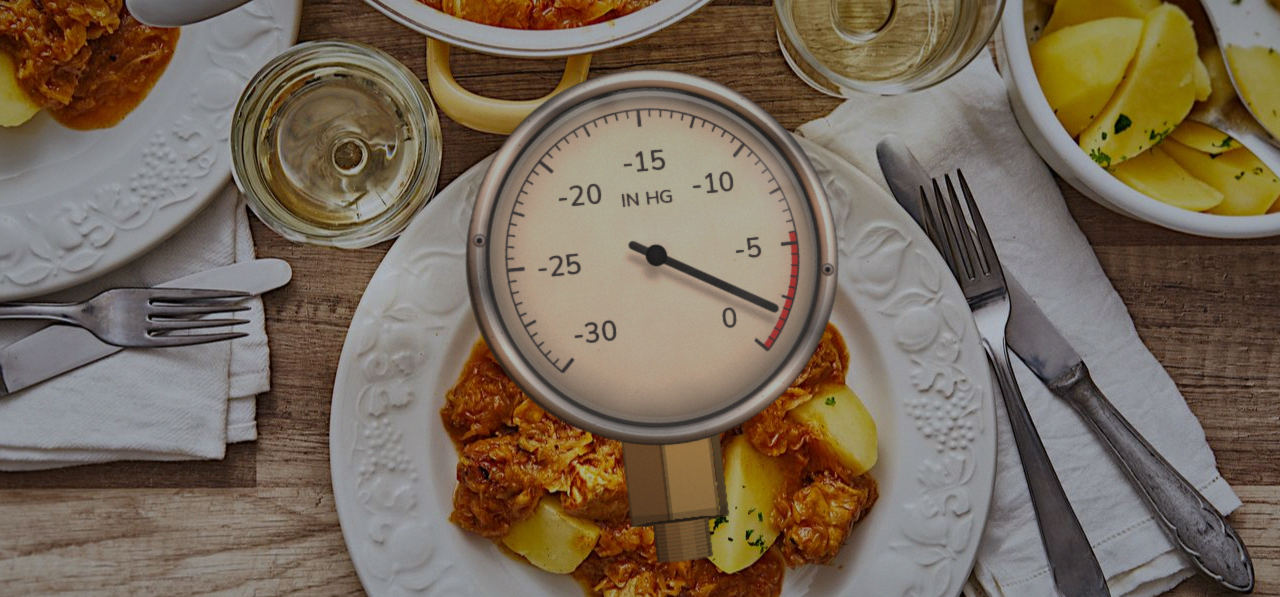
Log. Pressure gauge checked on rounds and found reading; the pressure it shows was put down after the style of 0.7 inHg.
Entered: -1.75 inHg
